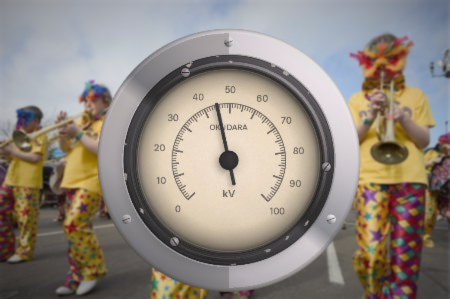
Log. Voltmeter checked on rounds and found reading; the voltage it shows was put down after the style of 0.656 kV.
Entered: 45 kV
